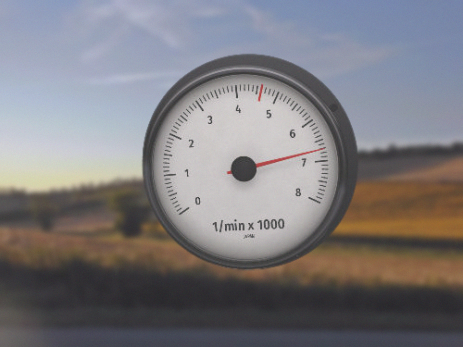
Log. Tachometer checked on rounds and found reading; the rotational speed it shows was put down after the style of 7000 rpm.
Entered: 6700 rpm
